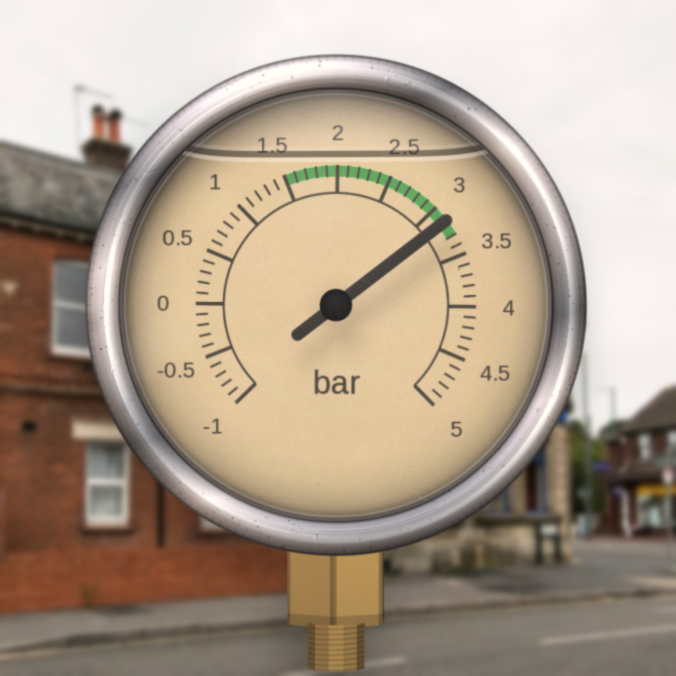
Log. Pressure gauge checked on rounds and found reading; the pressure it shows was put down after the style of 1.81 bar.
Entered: 3.15 bar
